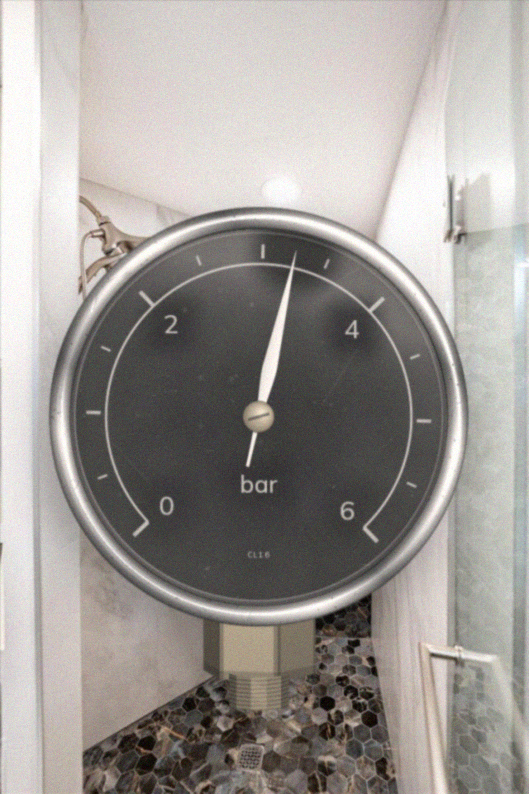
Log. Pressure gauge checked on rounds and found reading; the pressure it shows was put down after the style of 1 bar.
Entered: 3.25 bar
